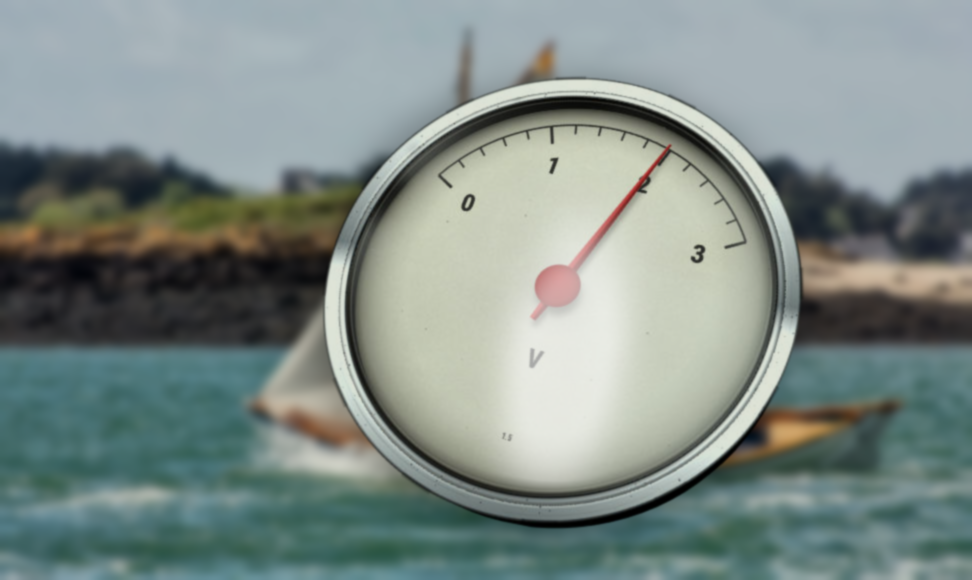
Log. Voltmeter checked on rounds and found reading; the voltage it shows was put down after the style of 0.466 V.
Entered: 2 V
